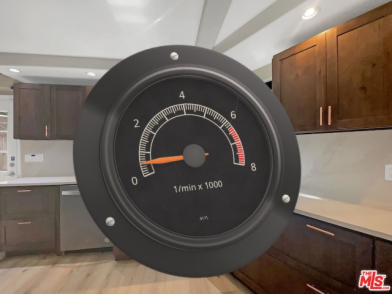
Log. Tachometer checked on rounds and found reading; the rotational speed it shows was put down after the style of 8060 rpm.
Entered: 500 rpm
